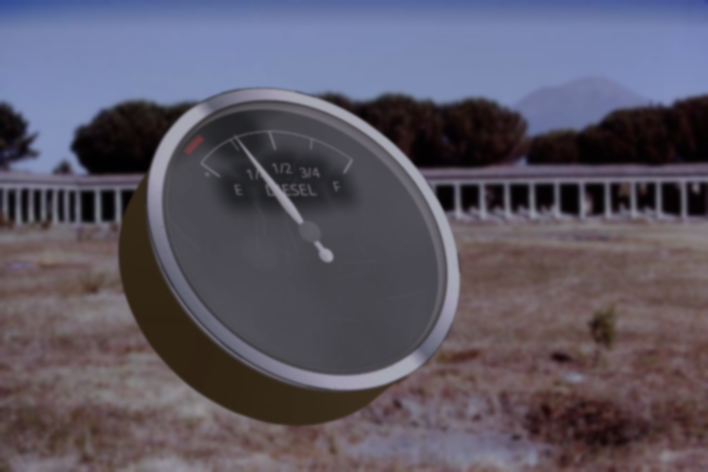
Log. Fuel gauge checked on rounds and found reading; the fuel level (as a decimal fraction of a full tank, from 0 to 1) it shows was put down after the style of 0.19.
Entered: 0.25
